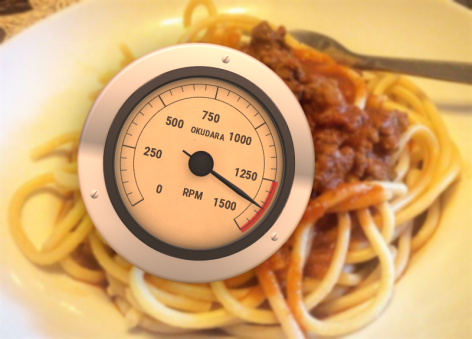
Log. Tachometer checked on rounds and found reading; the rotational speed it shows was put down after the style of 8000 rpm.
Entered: 1375 rpm
